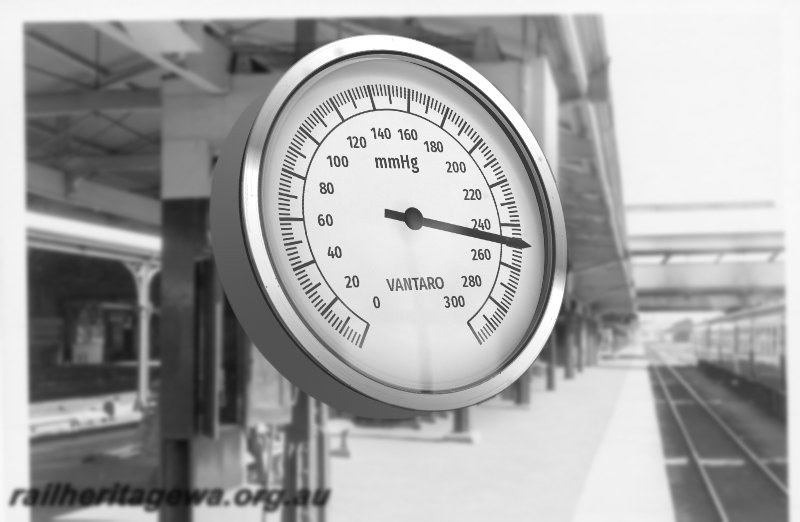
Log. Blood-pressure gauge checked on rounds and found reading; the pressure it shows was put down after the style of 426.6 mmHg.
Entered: 250 mmHg
